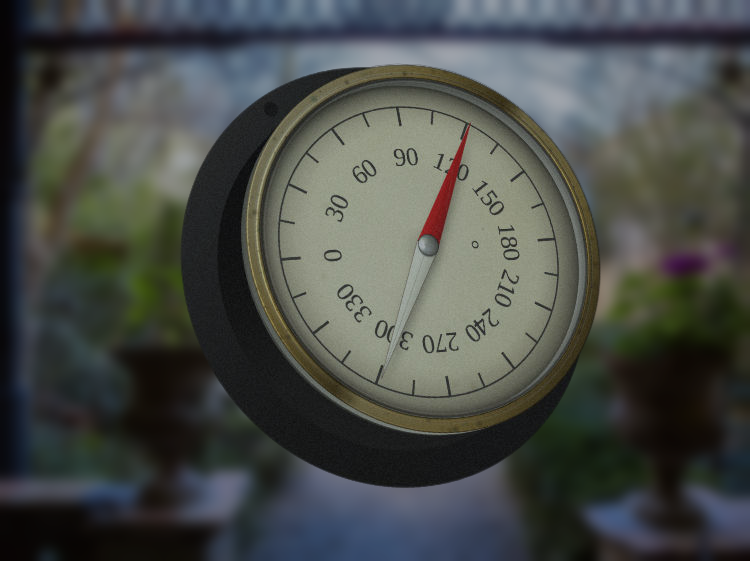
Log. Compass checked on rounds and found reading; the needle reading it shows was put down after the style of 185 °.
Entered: 120 °
